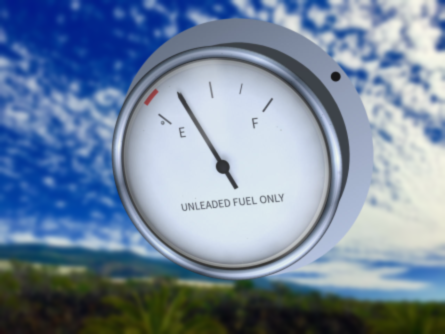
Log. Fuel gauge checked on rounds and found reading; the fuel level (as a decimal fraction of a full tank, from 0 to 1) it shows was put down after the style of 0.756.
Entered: 0.25
